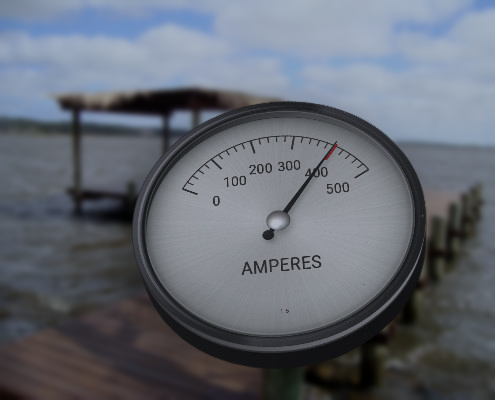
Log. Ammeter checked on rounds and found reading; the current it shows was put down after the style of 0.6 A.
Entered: 400 A
